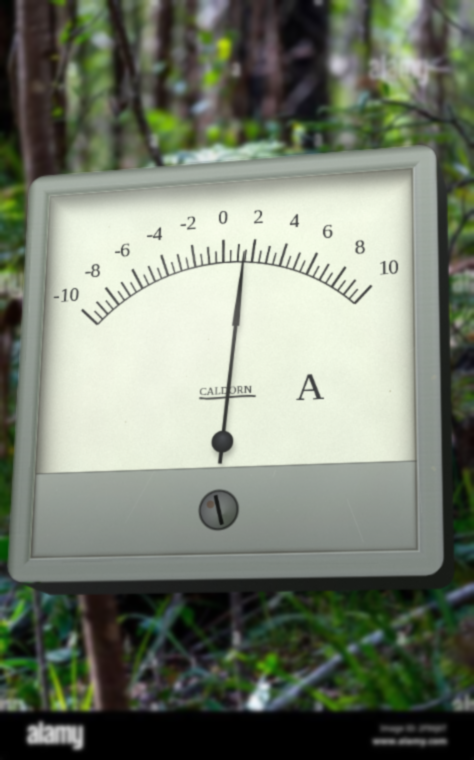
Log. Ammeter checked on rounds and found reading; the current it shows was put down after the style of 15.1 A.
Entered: 1.5 A
